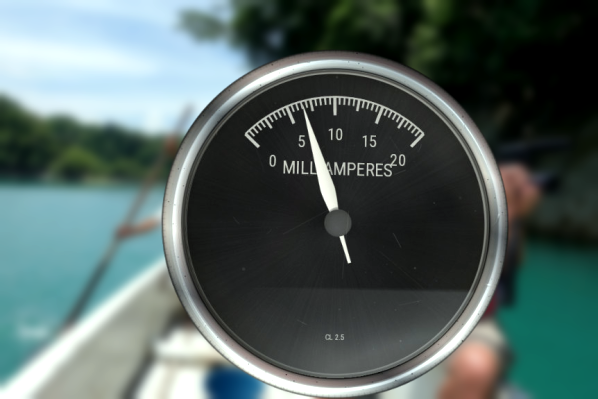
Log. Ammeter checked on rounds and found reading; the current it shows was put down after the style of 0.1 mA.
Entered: 6.5 mA
